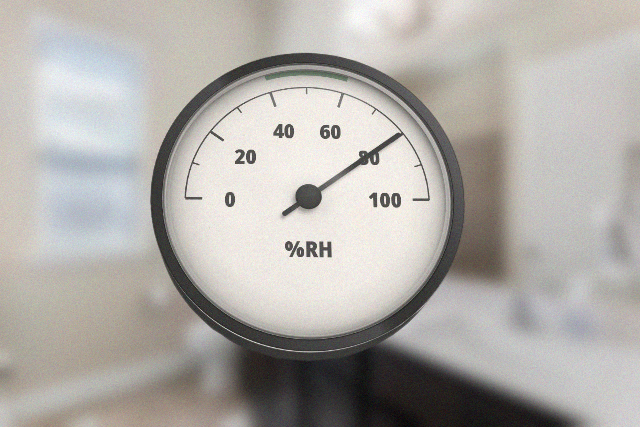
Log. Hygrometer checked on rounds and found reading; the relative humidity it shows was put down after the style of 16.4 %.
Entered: 80 %
